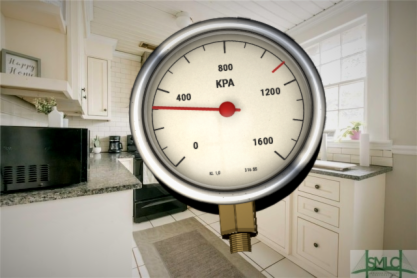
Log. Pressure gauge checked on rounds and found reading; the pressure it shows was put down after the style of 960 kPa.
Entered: 300 kPa
